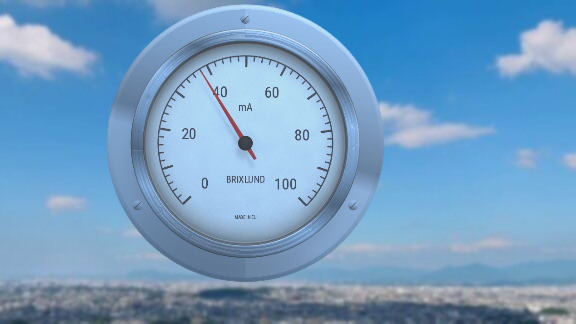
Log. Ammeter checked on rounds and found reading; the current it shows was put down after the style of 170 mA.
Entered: 38 mA
